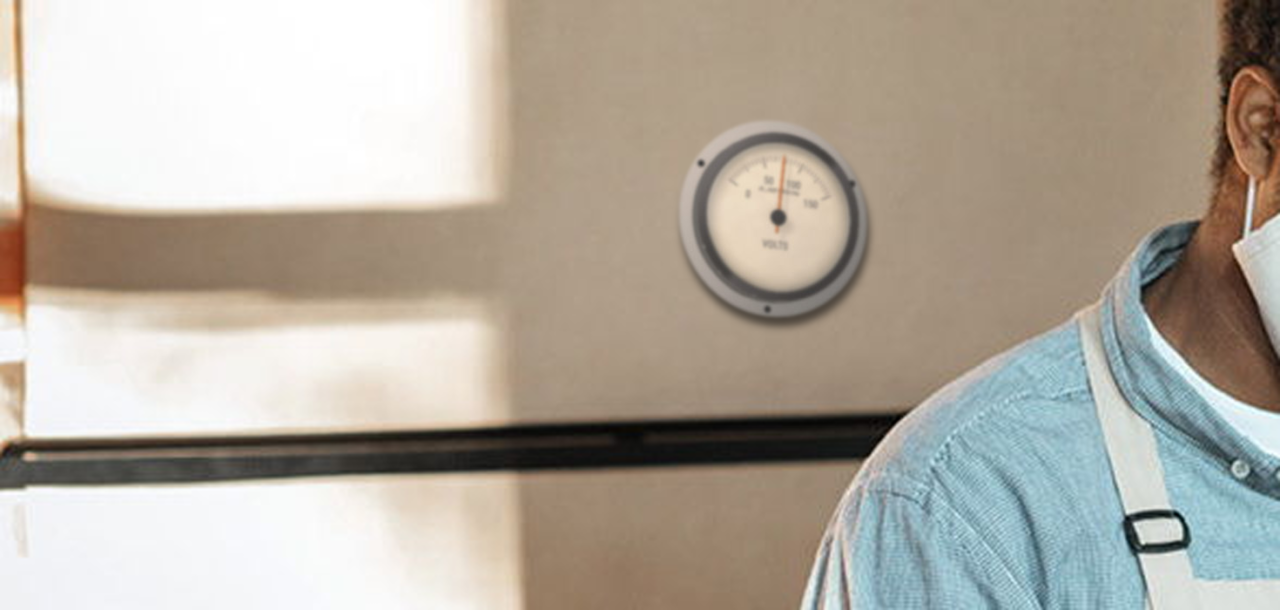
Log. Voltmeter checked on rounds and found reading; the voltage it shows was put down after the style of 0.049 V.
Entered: 75 V
